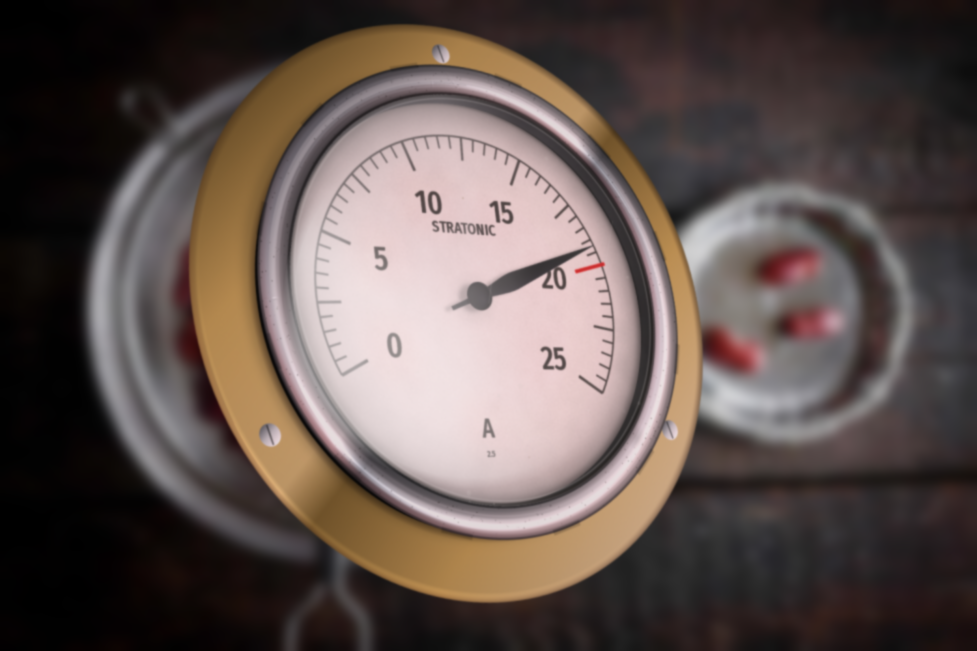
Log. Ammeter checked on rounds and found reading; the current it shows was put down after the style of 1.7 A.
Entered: 19.25 A
